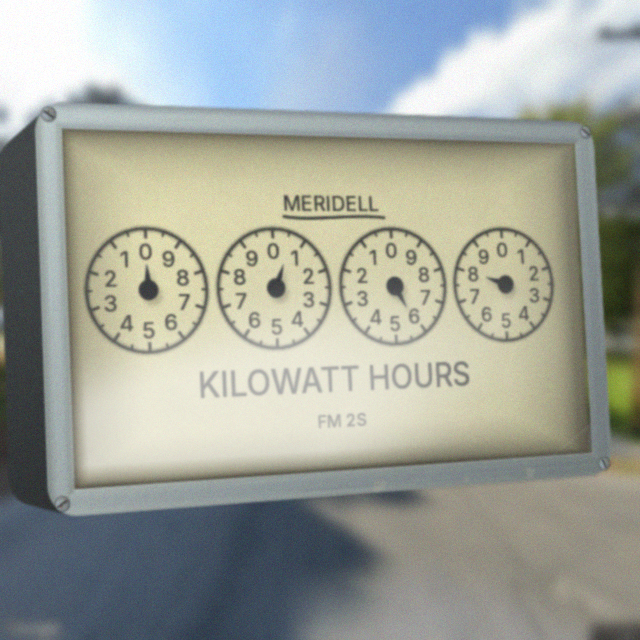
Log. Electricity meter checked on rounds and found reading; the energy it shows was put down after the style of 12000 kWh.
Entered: 58 kWh
